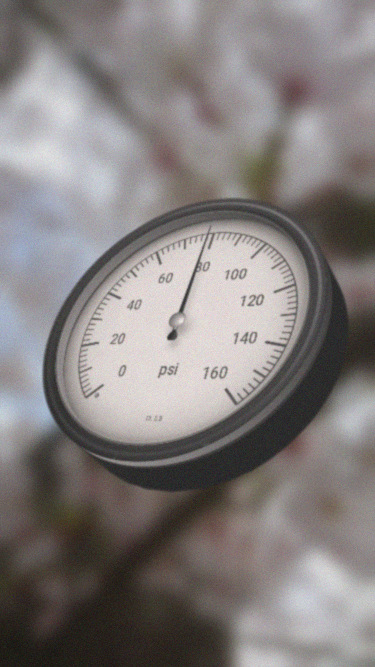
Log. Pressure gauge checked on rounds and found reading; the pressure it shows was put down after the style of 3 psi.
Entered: 80 psi
